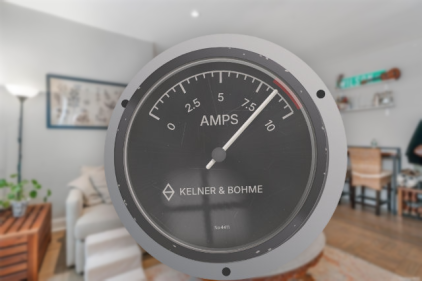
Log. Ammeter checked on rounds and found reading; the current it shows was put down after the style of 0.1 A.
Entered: 8.5 A
